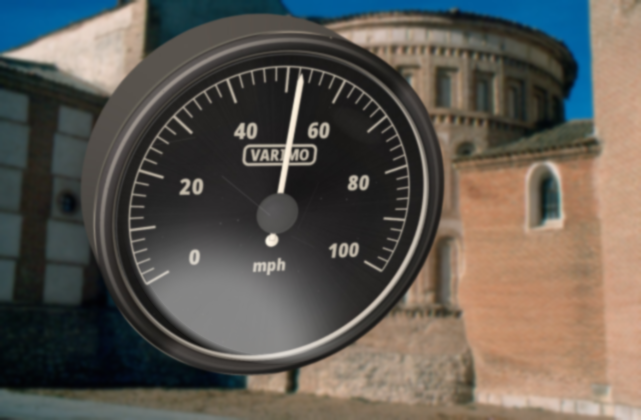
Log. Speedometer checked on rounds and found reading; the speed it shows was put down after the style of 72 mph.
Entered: 52 mph
